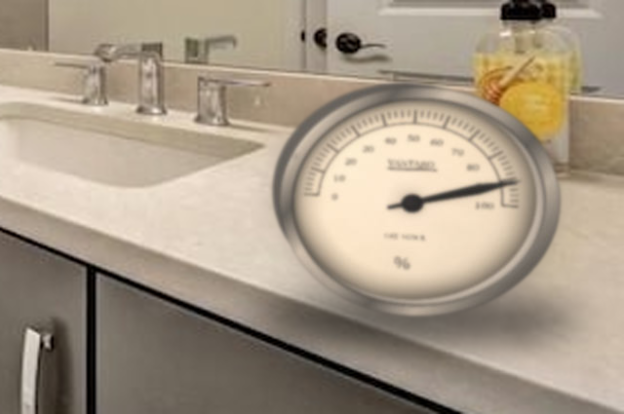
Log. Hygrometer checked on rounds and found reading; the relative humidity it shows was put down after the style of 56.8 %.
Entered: 90 %
